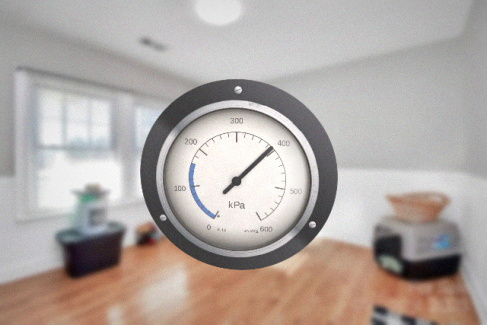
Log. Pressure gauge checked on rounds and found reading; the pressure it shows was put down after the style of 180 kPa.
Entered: 390 kPa
